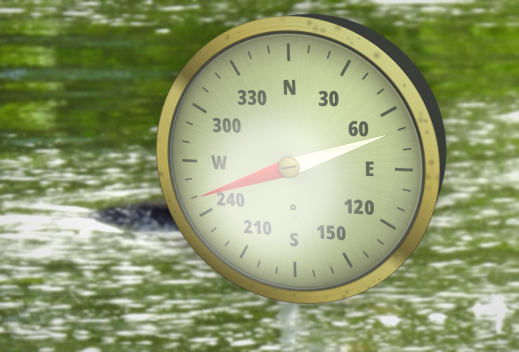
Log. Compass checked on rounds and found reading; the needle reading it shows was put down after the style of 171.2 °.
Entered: 250 °
